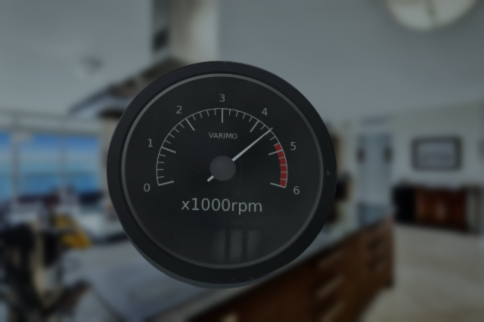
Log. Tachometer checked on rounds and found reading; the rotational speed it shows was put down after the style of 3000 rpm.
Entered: 4400 rpm
